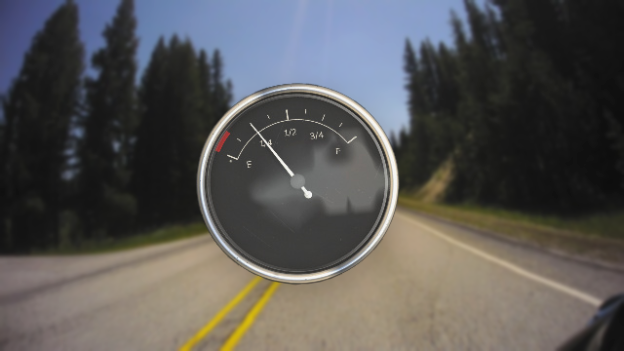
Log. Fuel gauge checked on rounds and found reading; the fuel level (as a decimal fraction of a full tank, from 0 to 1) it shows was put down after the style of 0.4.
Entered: 0.25
